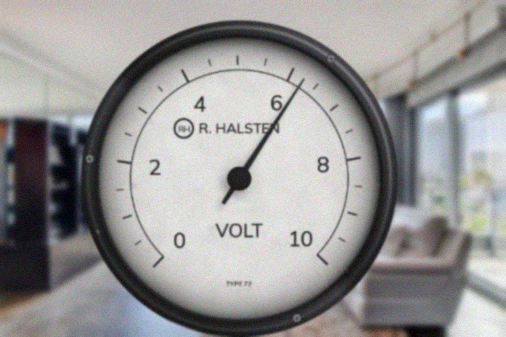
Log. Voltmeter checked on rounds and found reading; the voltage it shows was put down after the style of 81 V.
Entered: 6.25 V
